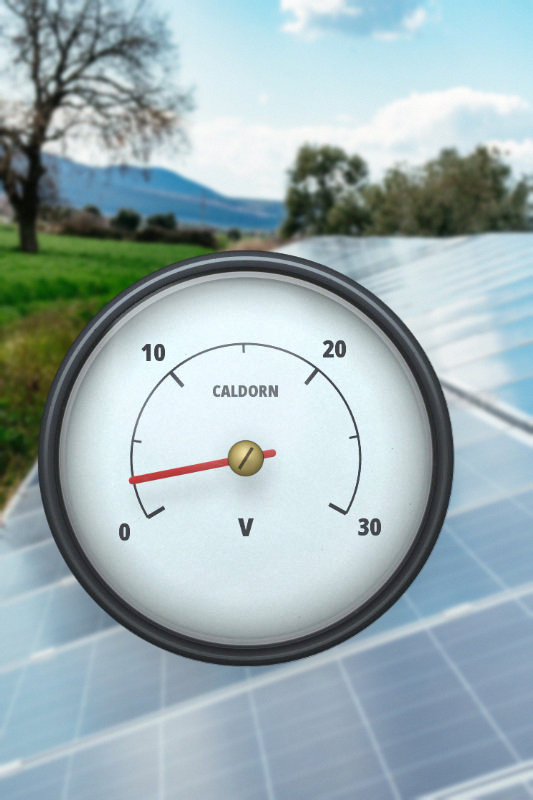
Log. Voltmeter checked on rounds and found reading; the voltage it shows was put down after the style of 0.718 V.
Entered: 2.5 V
